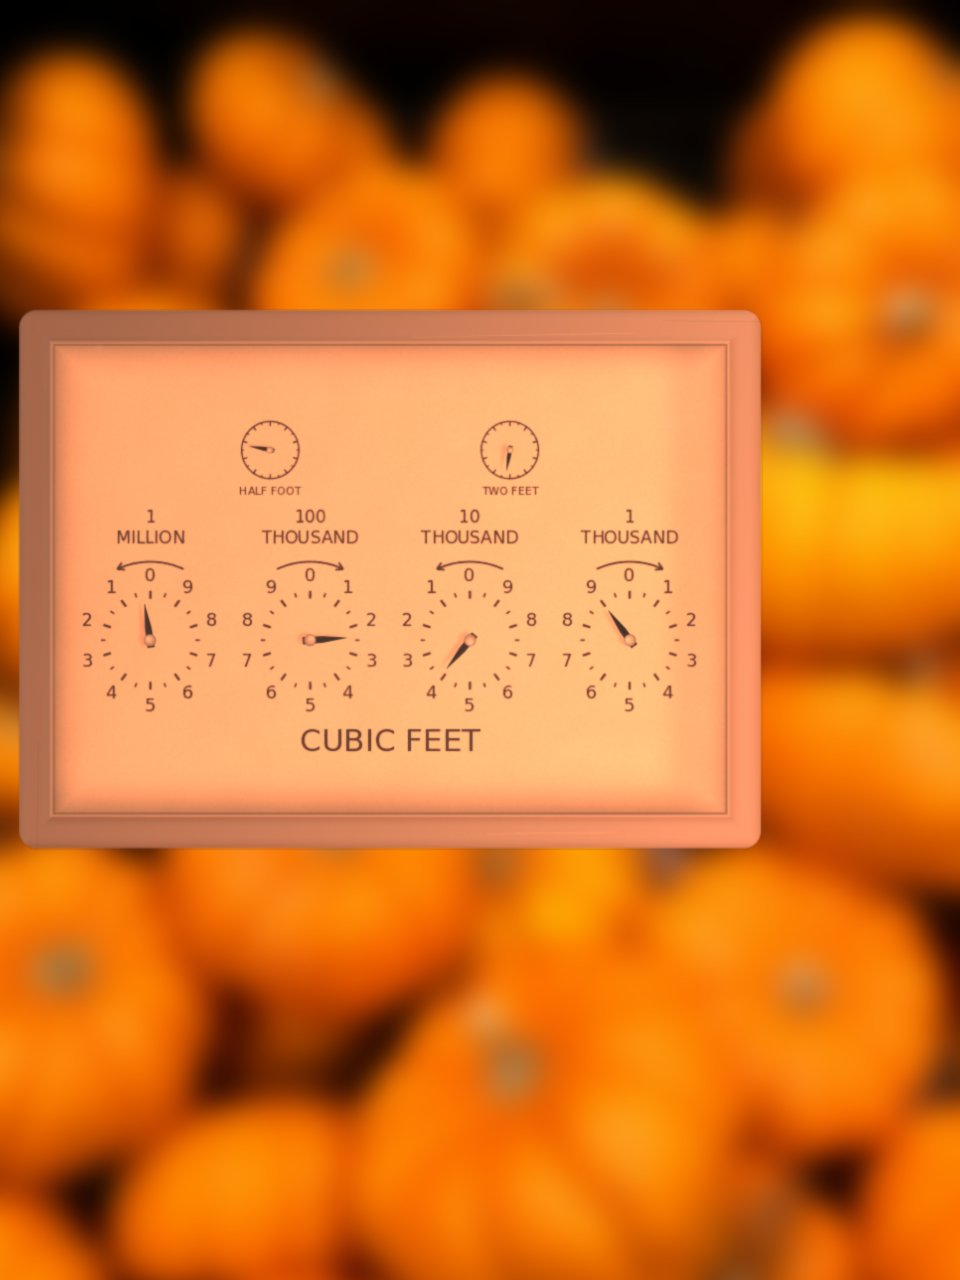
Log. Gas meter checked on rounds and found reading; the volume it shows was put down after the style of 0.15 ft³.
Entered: 23900 ft³
